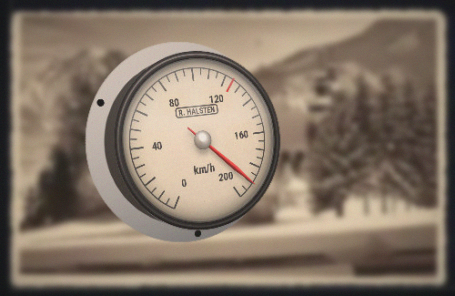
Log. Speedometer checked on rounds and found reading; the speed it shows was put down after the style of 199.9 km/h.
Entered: 190 km/h
